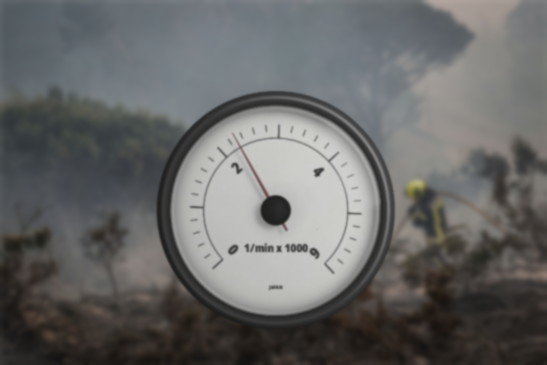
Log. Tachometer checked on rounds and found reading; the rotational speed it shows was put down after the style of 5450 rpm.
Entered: 2300 rpm
